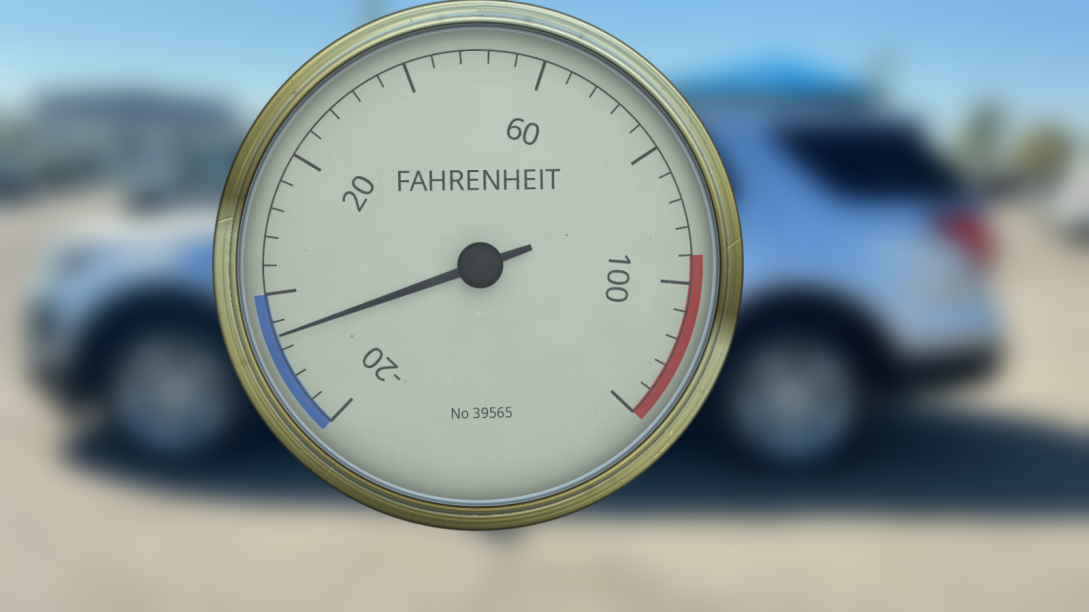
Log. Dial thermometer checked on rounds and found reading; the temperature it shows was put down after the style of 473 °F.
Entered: -6 °F
